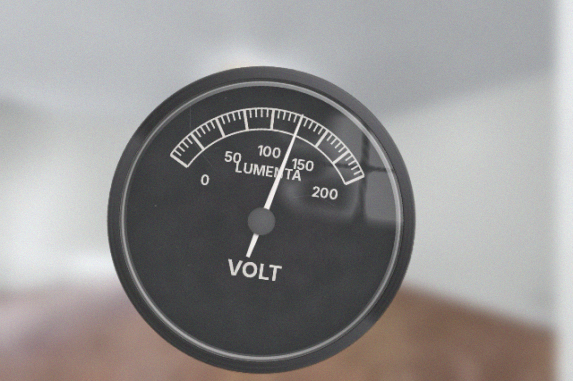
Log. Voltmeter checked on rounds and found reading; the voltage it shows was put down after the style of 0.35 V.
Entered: 125 V
